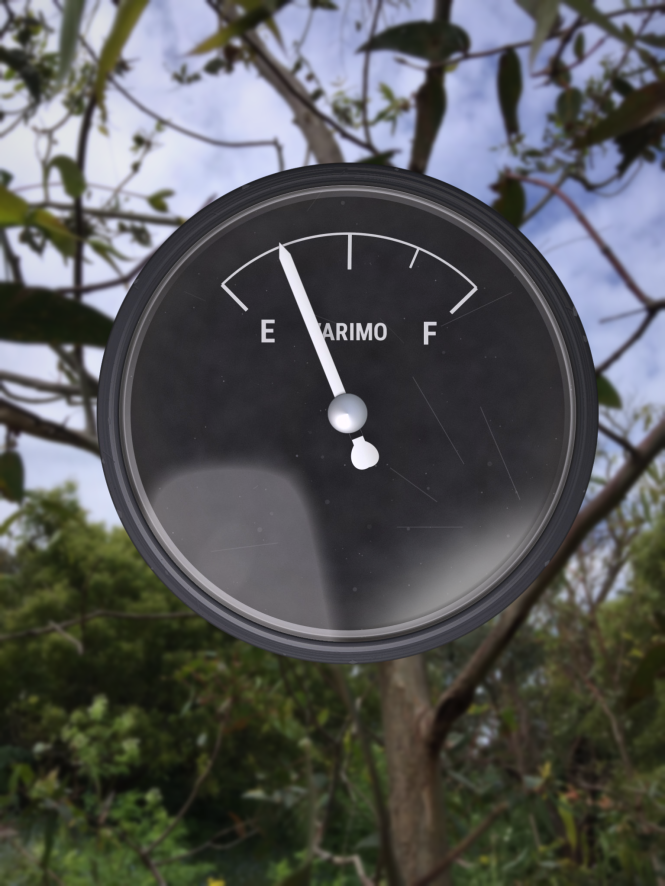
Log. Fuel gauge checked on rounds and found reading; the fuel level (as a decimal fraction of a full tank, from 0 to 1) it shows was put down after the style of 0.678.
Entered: 0.25
